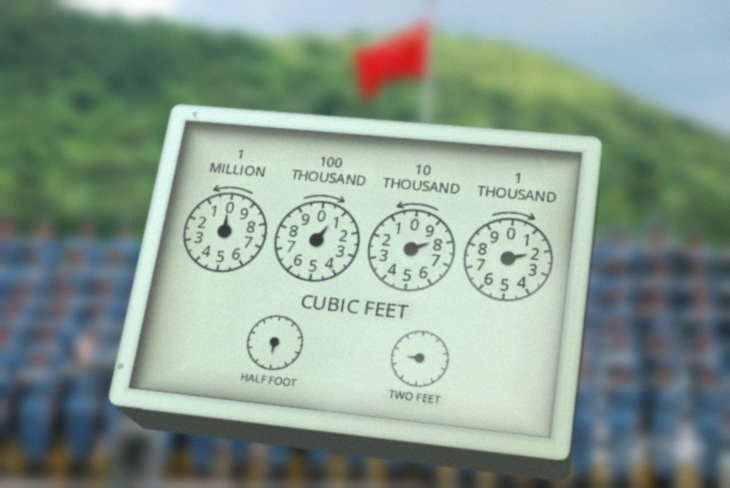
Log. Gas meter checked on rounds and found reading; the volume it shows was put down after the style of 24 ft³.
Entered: 8200 ft³
